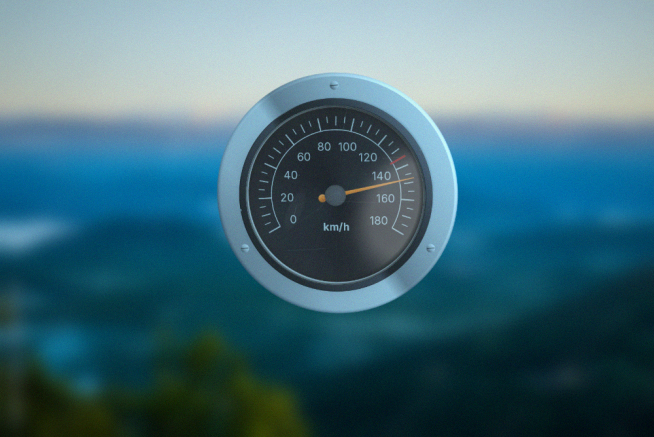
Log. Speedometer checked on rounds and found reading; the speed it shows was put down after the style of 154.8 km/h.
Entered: 147.5 km/h
